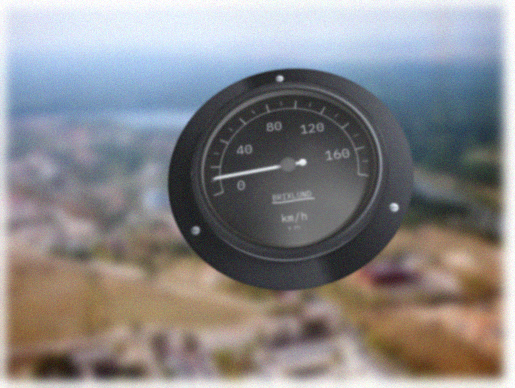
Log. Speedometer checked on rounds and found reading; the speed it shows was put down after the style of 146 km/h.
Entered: 10 km/h
